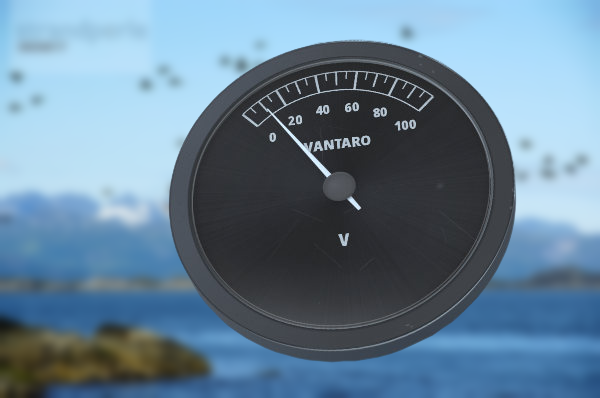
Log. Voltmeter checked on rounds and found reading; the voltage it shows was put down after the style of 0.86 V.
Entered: 10 V
